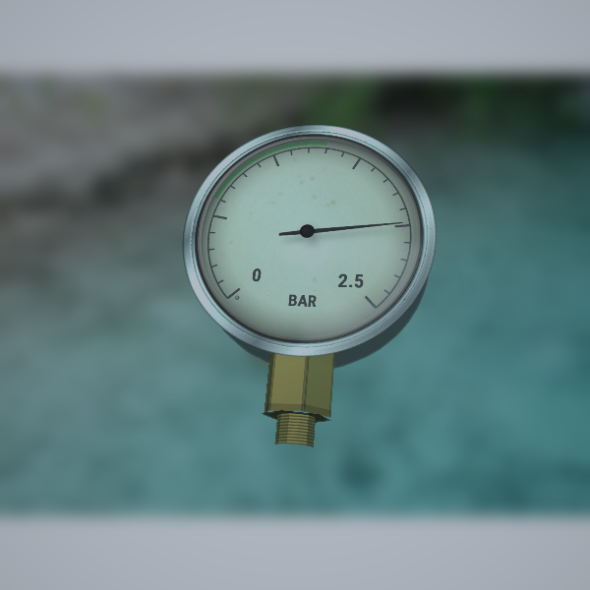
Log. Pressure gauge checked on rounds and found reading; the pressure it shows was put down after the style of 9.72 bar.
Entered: 2 bar
